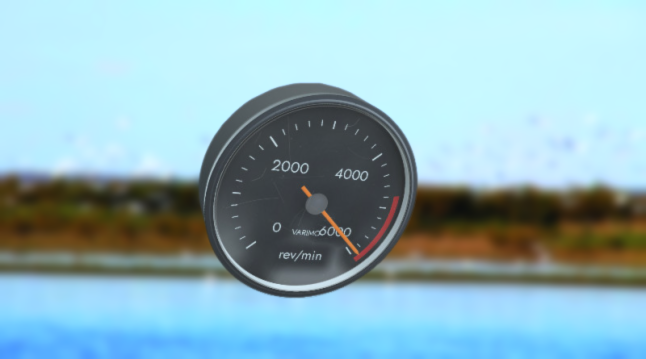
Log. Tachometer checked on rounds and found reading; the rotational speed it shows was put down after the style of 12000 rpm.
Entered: 5900 rpm
